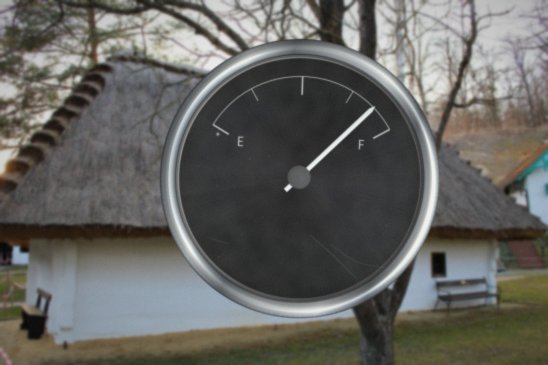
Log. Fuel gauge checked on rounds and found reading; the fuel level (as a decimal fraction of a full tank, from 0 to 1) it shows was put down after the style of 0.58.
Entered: 0.875
